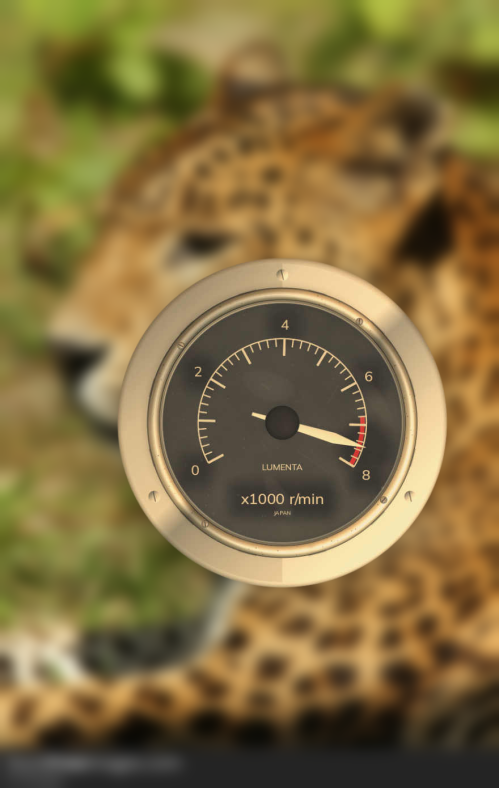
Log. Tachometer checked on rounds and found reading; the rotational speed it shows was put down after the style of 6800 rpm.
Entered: 7500 rpm
